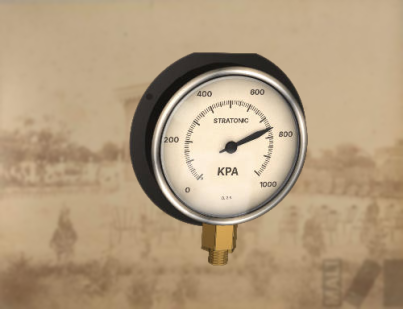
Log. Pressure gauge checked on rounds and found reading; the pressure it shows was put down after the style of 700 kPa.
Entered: 750 kPa
